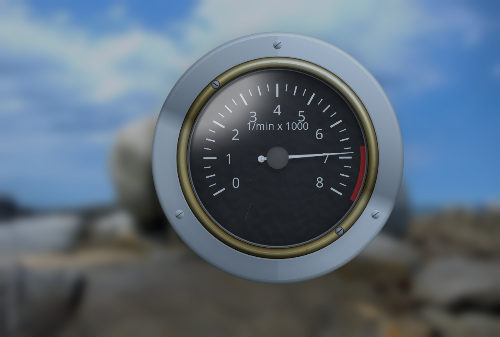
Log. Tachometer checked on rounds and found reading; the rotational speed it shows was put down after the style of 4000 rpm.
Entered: 6875 rpm
